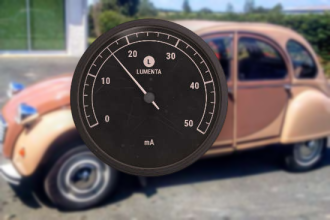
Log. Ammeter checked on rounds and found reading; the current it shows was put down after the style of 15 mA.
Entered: 16 mA
